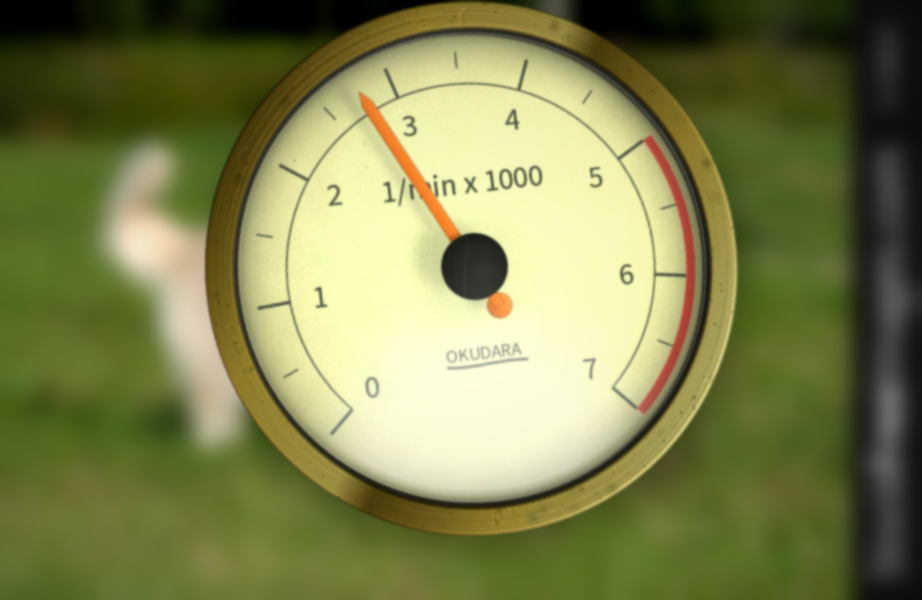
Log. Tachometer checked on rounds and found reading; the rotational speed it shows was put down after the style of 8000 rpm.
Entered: 2750 rpm
